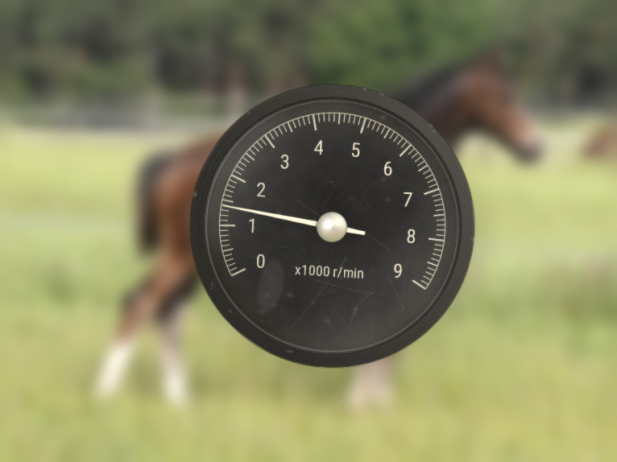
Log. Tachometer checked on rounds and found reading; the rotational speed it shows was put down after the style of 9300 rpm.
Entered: 1400 rpm
